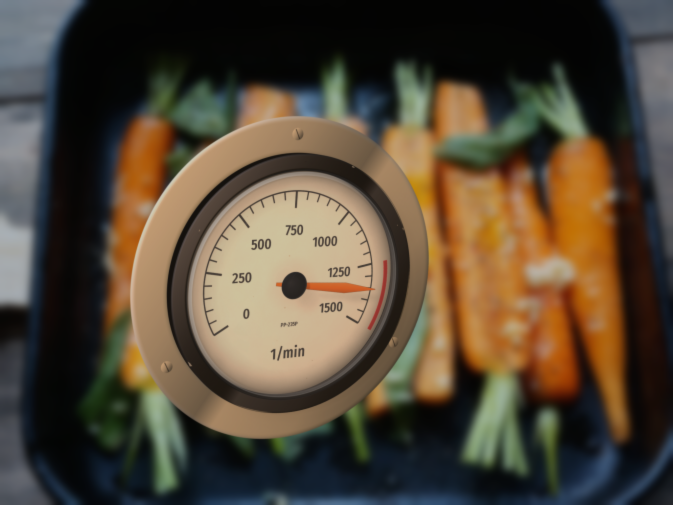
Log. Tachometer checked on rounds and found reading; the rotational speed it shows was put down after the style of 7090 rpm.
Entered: 1350 rpm
